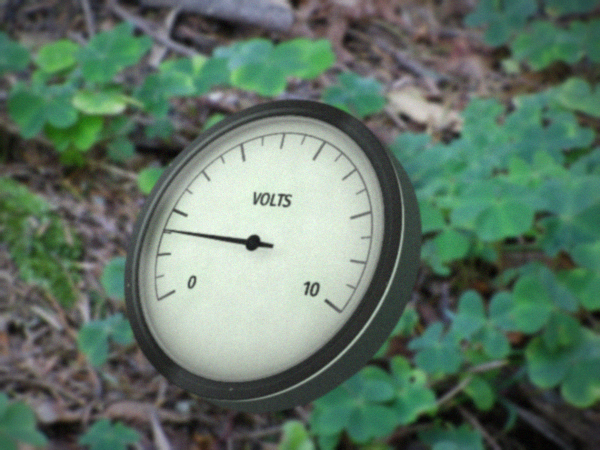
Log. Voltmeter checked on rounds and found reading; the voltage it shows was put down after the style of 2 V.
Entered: 1.5 V
